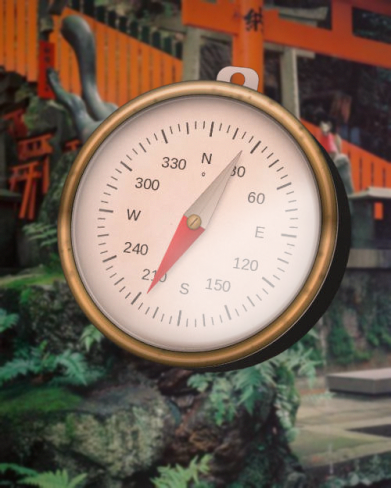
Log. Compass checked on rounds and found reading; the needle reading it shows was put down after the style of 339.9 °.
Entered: 205 °
